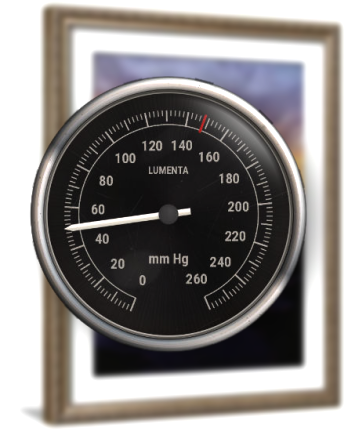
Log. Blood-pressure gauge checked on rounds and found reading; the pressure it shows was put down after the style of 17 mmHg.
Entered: 50 mmHg
